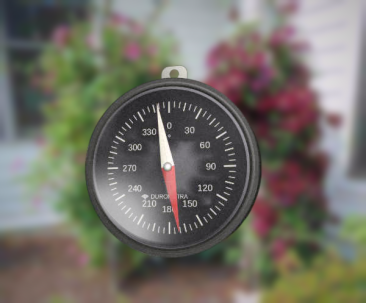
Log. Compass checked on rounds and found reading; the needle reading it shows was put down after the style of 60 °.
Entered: 170 °
